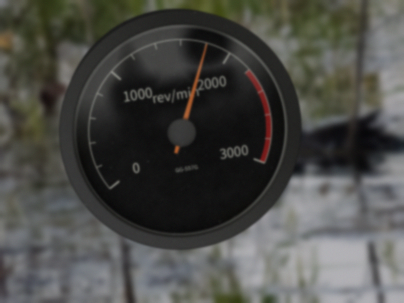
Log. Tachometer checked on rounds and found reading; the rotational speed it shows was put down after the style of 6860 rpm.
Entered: 1800 rpm
